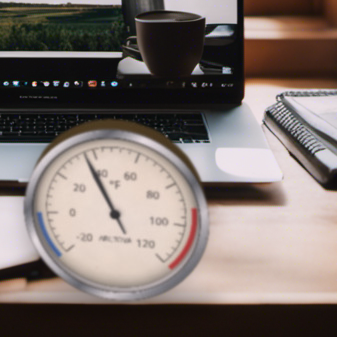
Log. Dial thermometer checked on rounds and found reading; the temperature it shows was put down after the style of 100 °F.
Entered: 36 °F
